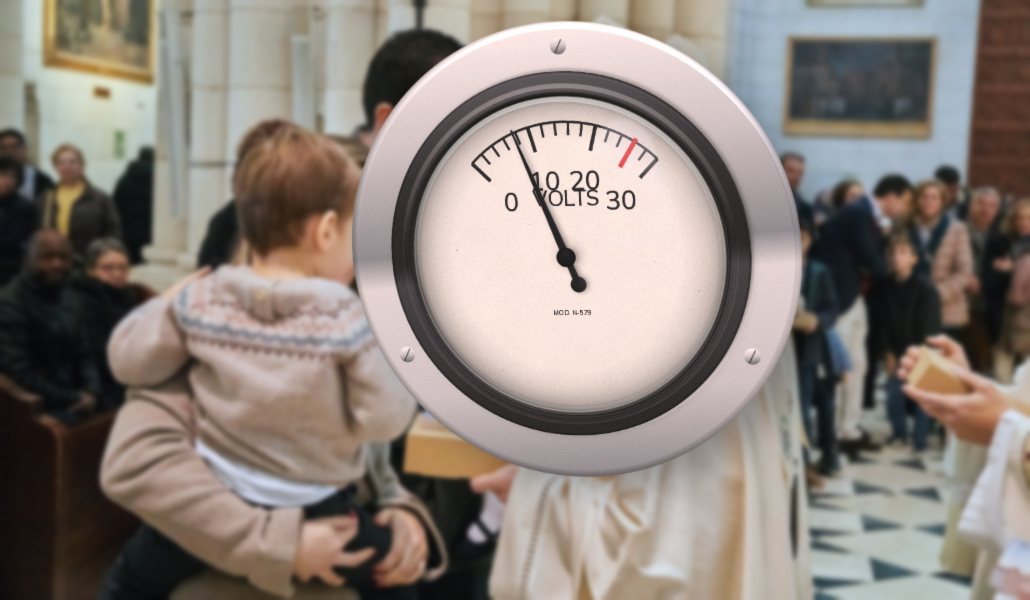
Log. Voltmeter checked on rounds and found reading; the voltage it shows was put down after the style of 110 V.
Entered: 8 V
